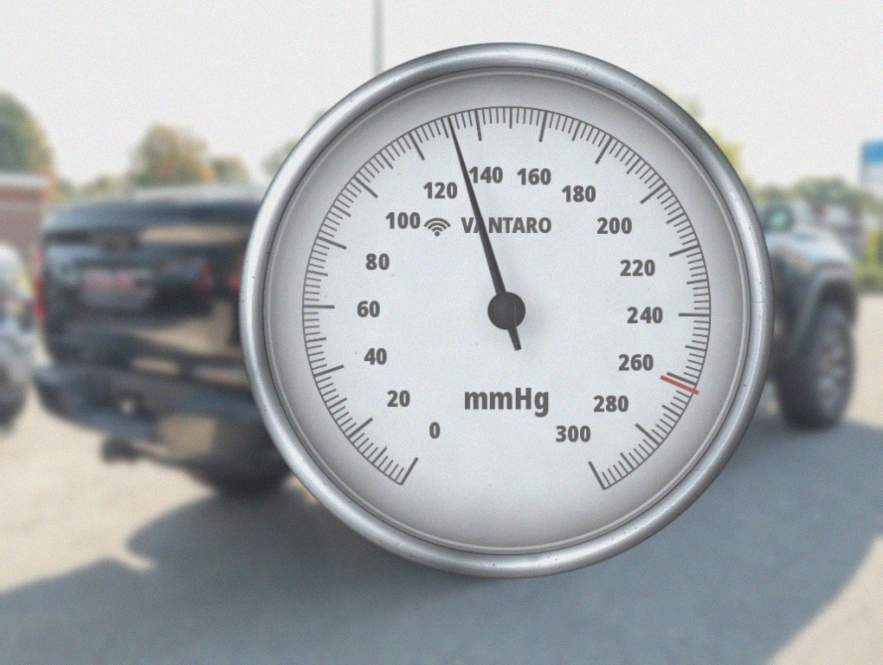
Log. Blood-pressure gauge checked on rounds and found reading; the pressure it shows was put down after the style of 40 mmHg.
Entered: 132 mmHg
